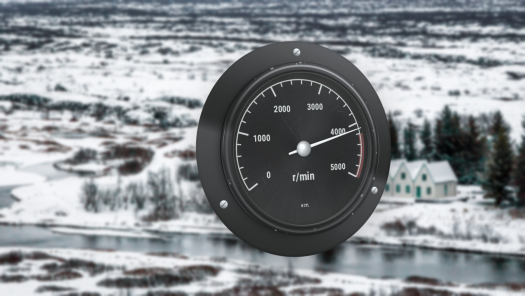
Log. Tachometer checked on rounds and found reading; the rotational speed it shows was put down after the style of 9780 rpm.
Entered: 4100 rpm
